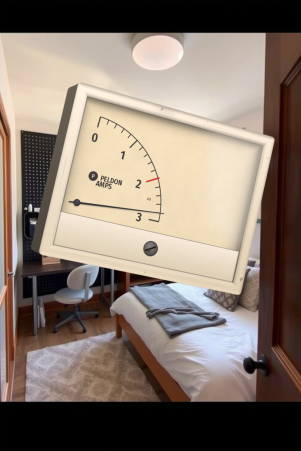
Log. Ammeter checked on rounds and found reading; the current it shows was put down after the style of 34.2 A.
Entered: 2.8 A
